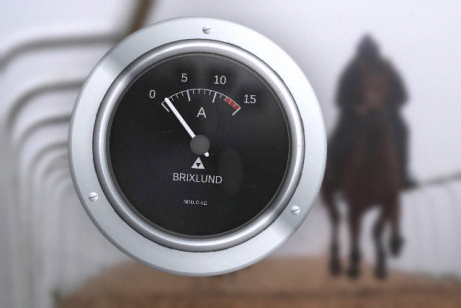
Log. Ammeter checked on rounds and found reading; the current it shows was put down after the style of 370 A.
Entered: 1 A
